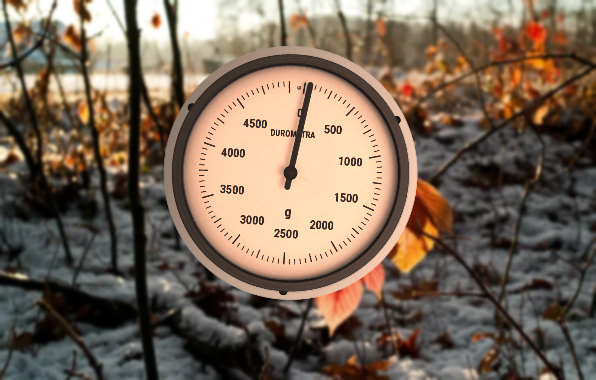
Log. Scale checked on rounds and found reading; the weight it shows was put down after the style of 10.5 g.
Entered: 50 g
